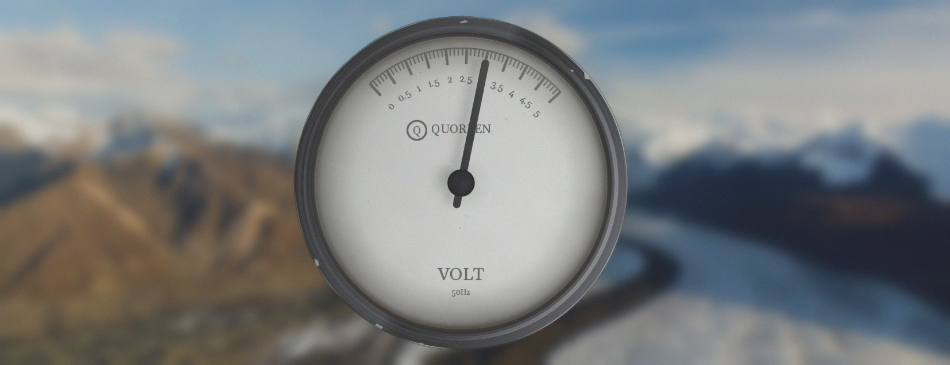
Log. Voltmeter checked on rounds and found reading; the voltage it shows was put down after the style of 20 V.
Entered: 3 V
